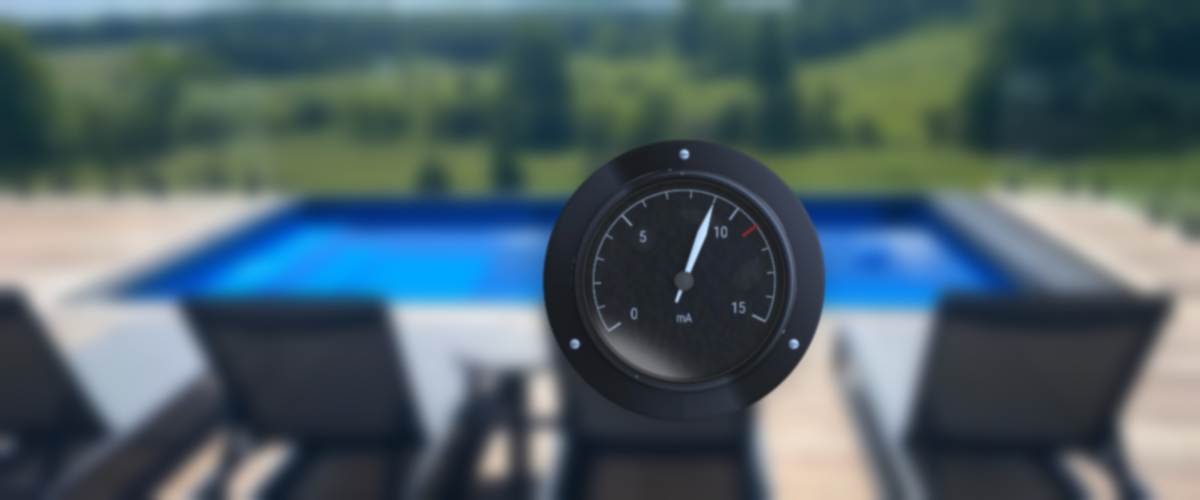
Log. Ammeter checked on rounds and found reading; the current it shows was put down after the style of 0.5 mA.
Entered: 9 mA
